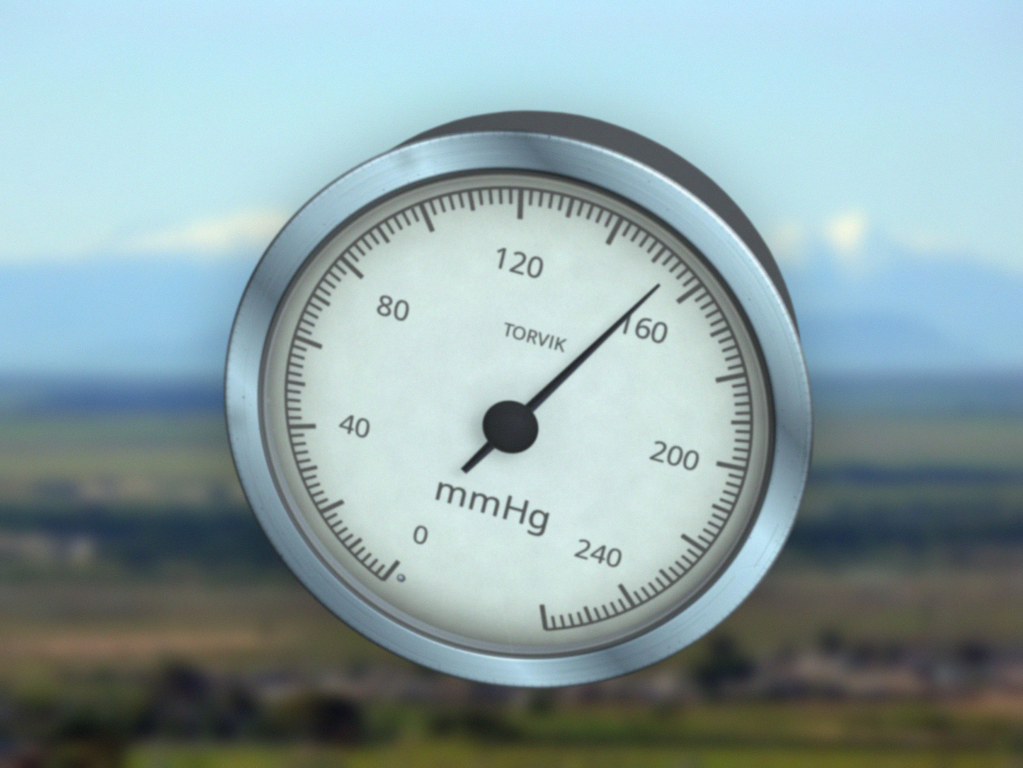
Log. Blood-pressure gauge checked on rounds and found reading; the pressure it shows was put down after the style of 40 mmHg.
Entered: 154 mmHg
